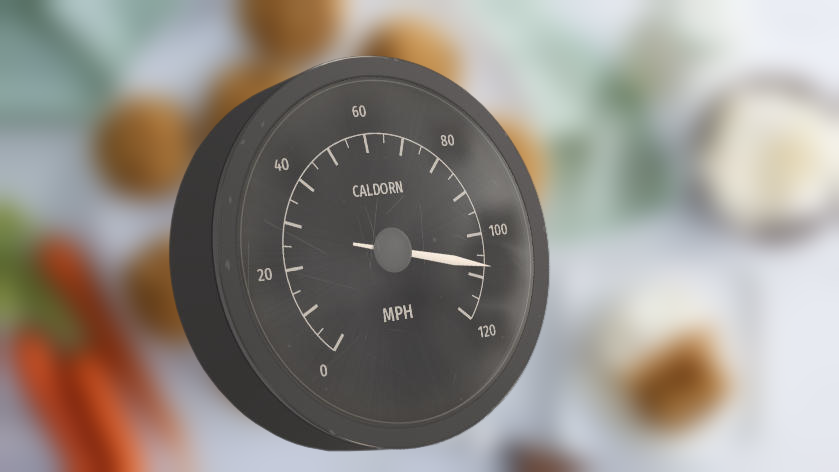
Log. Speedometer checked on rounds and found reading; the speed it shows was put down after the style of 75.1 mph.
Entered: 107.5 mph
